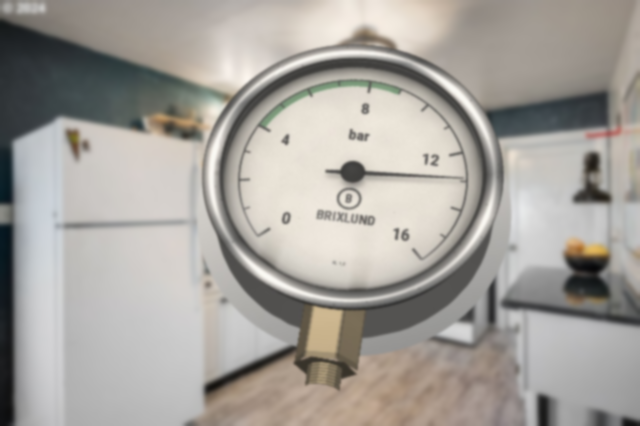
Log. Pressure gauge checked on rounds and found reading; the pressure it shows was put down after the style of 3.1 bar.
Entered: 13 bar
